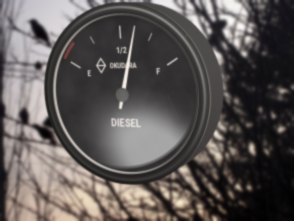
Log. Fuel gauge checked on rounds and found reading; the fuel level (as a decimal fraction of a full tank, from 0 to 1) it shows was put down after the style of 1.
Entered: 0.625
